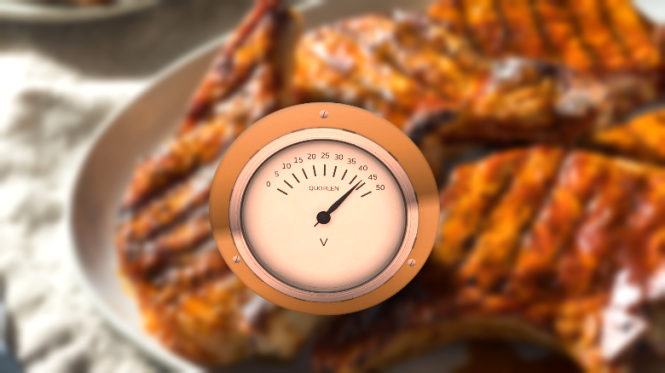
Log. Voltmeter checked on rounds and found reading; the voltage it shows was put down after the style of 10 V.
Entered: 42.5 V
